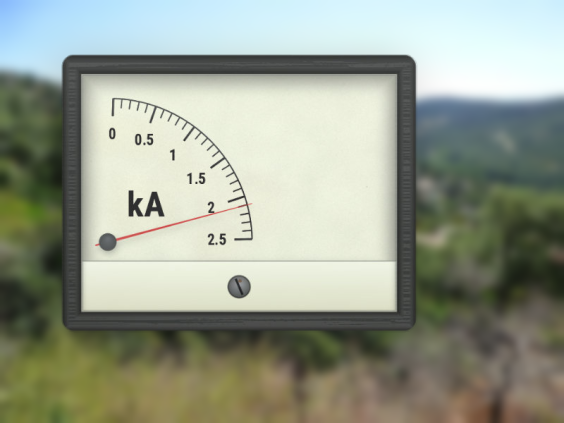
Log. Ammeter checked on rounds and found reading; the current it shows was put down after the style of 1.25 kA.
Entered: 2.1 kA
